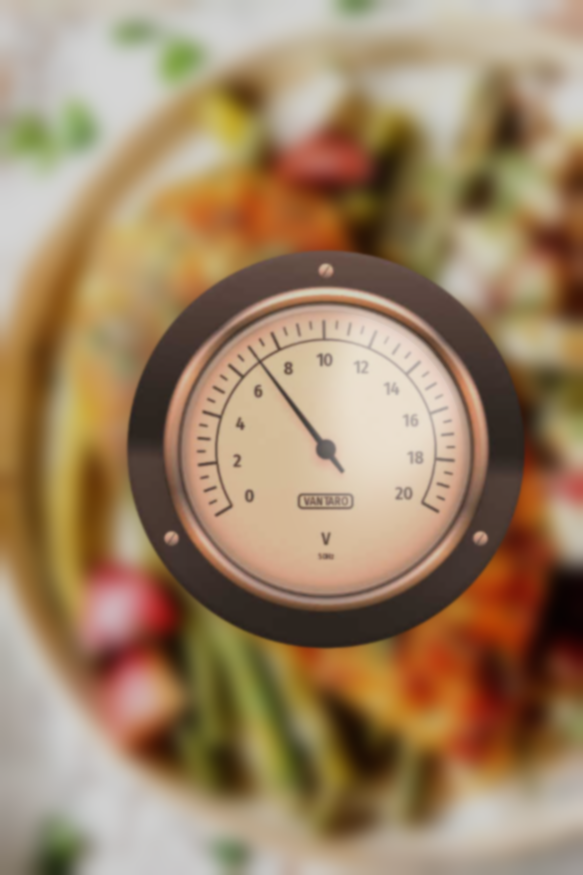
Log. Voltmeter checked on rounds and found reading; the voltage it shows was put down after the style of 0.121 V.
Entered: 7 V
